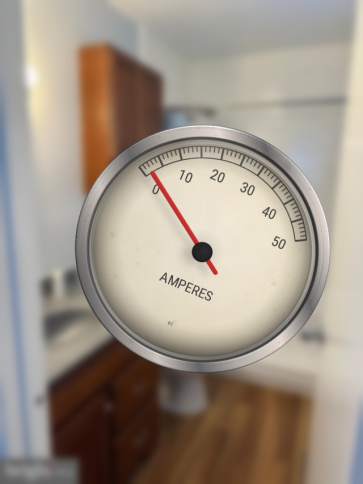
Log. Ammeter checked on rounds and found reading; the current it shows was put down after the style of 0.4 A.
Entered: 2 A
